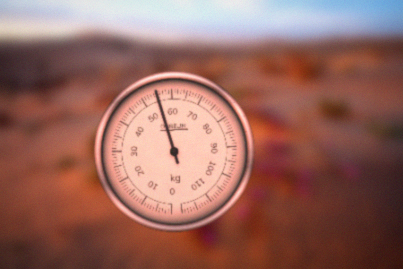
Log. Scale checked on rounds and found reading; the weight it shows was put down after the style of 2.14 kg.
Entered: 55 kg
